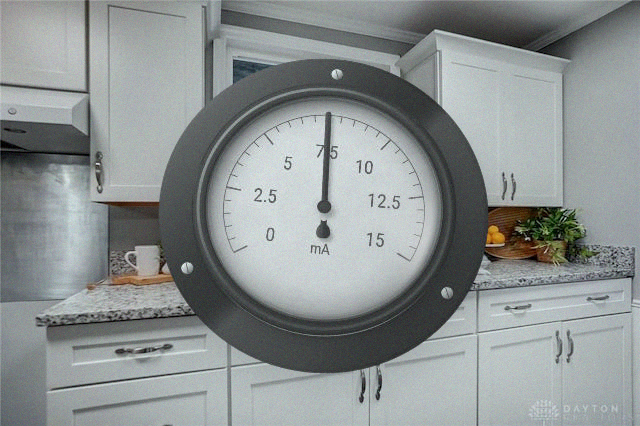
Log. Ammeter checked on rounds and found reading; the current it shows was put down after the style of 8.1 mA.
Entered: 7.5 mA
